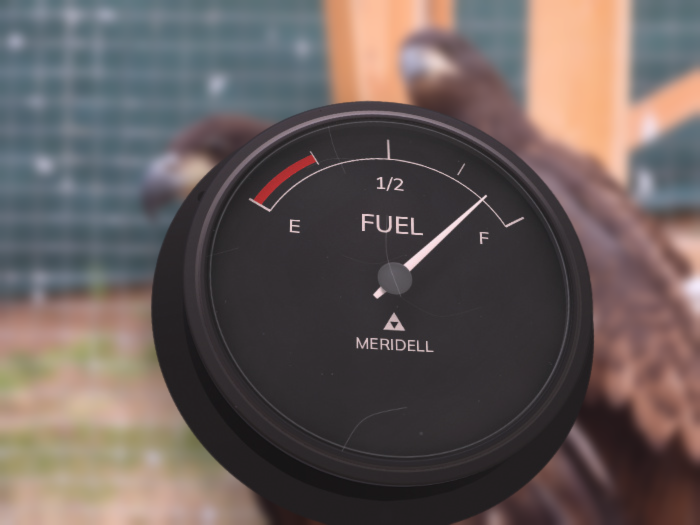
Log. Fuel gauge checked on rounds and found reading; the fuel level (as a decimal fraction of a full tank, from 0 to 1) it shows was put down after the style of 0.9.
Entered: 0.875
